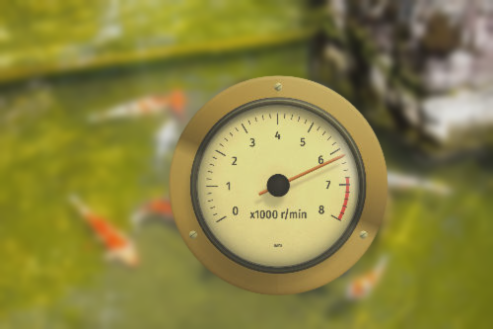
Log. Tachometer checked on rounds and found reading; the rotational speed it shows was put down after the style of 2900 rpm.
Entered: 6200 rpm
